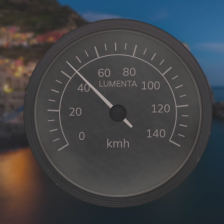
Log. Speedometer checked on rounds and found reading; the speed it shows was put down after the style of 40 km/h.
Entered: 45 km/h
